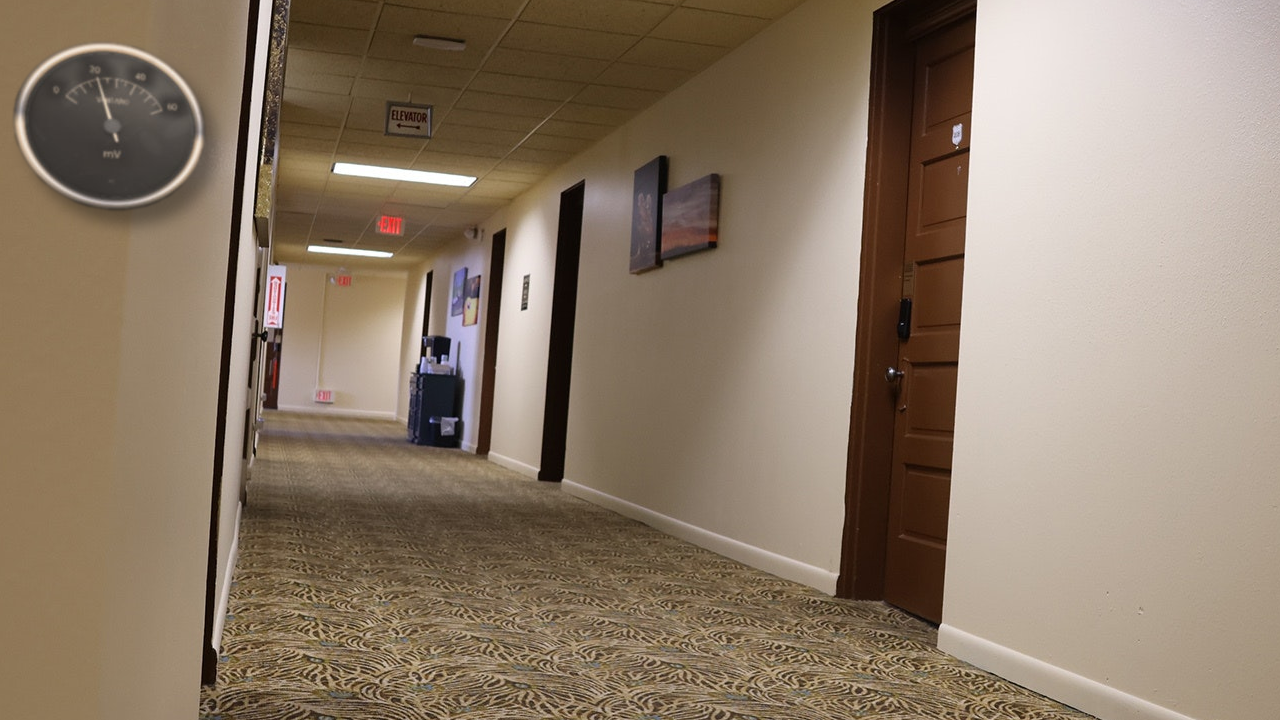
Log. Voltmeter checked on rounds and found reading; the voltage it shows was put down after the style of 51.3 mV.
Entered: 20 mV
